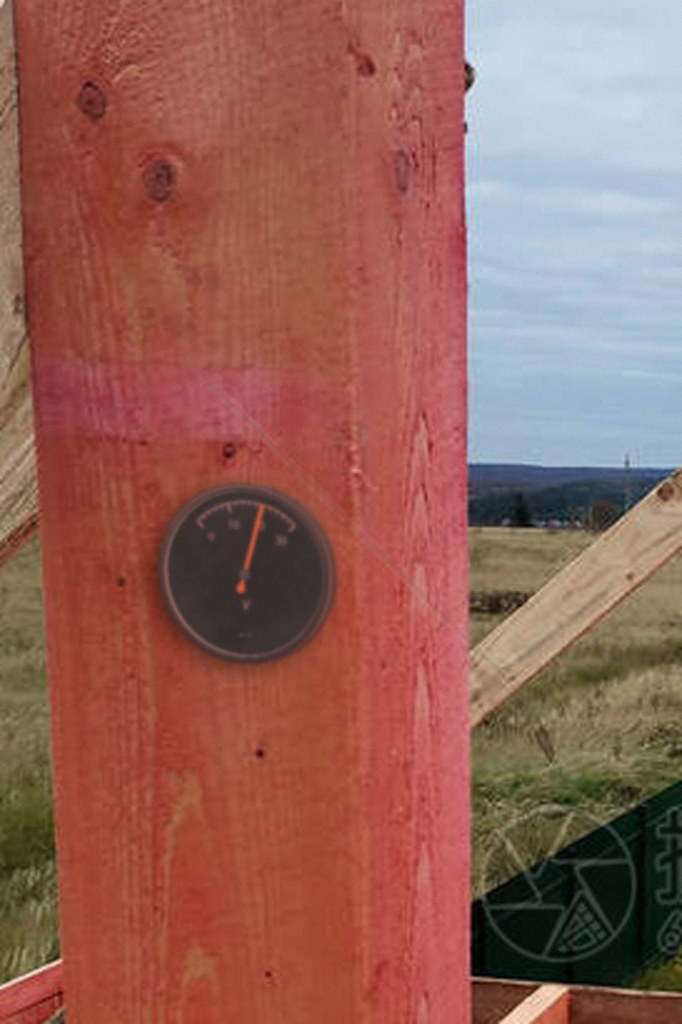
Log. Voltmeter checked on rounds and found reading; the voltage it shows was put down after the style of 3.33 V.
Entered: 20 V
